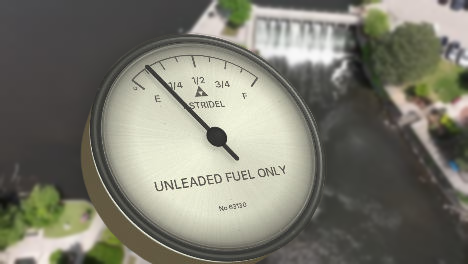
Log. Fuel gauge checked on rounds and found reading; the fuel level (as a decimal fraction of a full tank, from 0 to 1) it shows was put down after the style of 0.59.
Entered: 0.125
